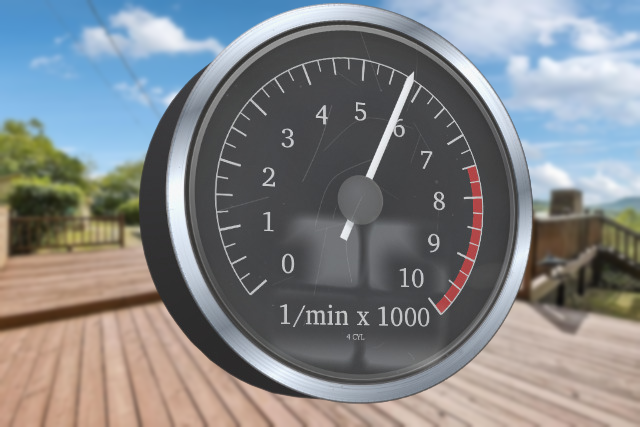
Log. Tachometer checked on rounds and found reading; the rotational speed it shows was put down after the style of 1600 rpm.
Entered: 5750 rpm
